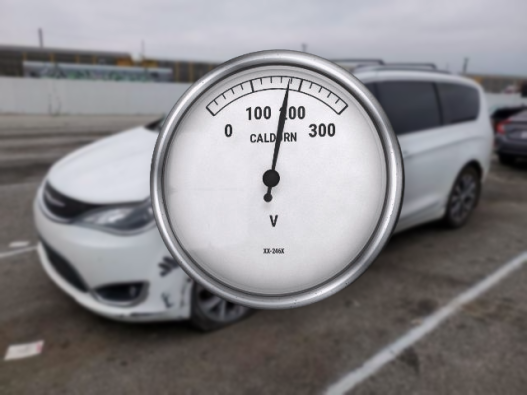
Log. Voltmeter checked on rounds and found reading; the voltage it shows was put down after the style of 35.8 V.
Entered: 180 V
